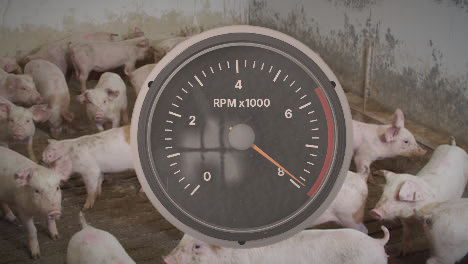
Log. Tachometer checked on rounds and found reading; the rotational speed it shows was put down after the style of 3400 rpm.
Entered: 7900 rpm
